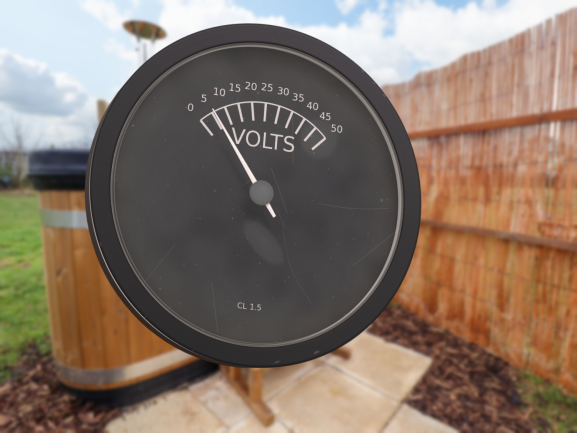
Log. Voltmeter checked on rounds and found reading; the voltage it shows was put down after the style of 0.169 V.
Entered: 5 V
